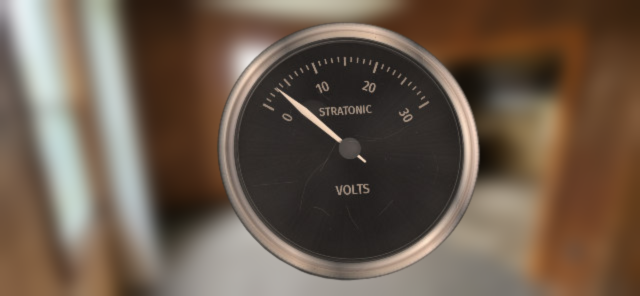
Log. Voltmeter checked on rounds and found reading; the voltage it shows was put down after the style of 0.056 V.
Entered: 3 V
